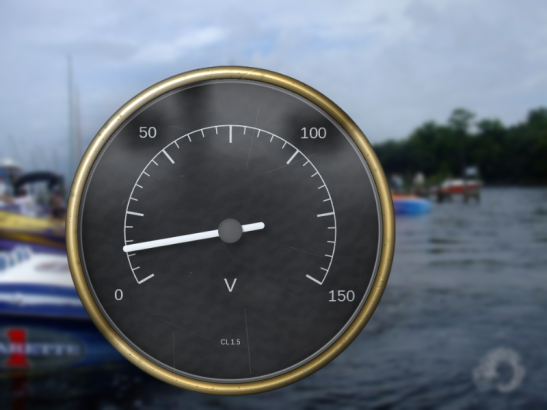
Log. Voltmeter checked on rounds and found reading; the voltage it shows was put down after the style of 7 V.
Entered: 12.5 V
